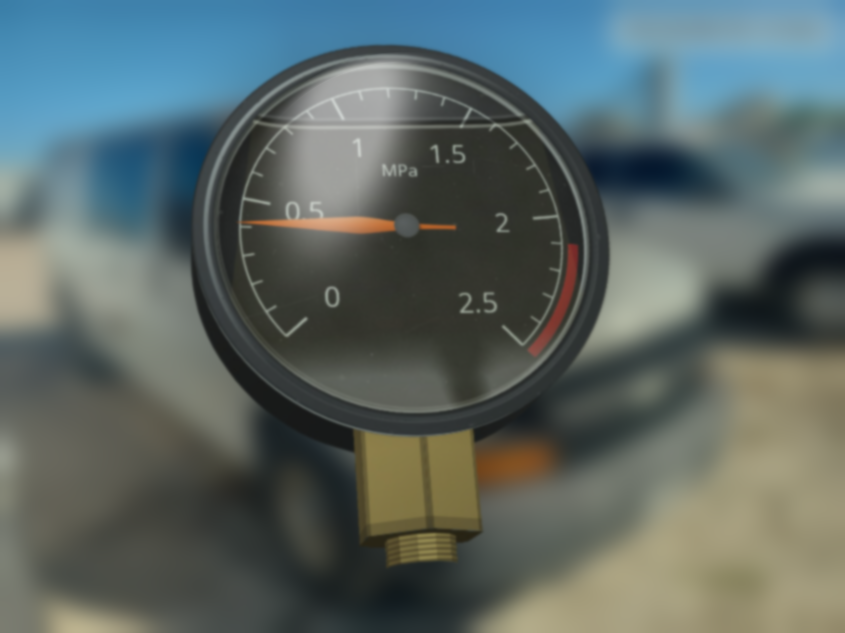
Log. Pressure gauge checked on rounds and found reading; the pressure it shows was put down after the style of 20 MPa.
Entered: 0.4 MPa
